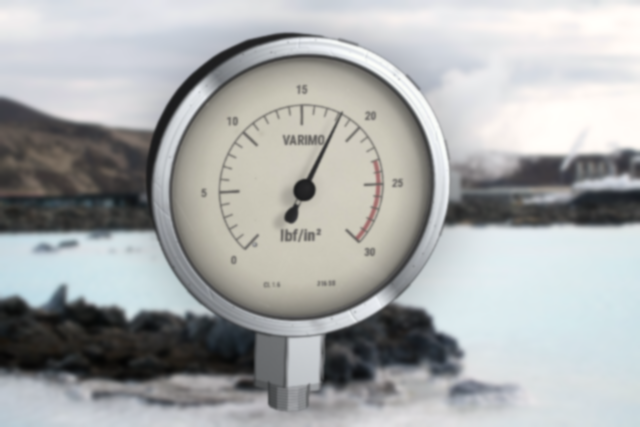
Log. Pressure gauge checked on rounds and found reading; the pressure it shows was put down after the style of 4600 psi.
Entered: 18 psi
